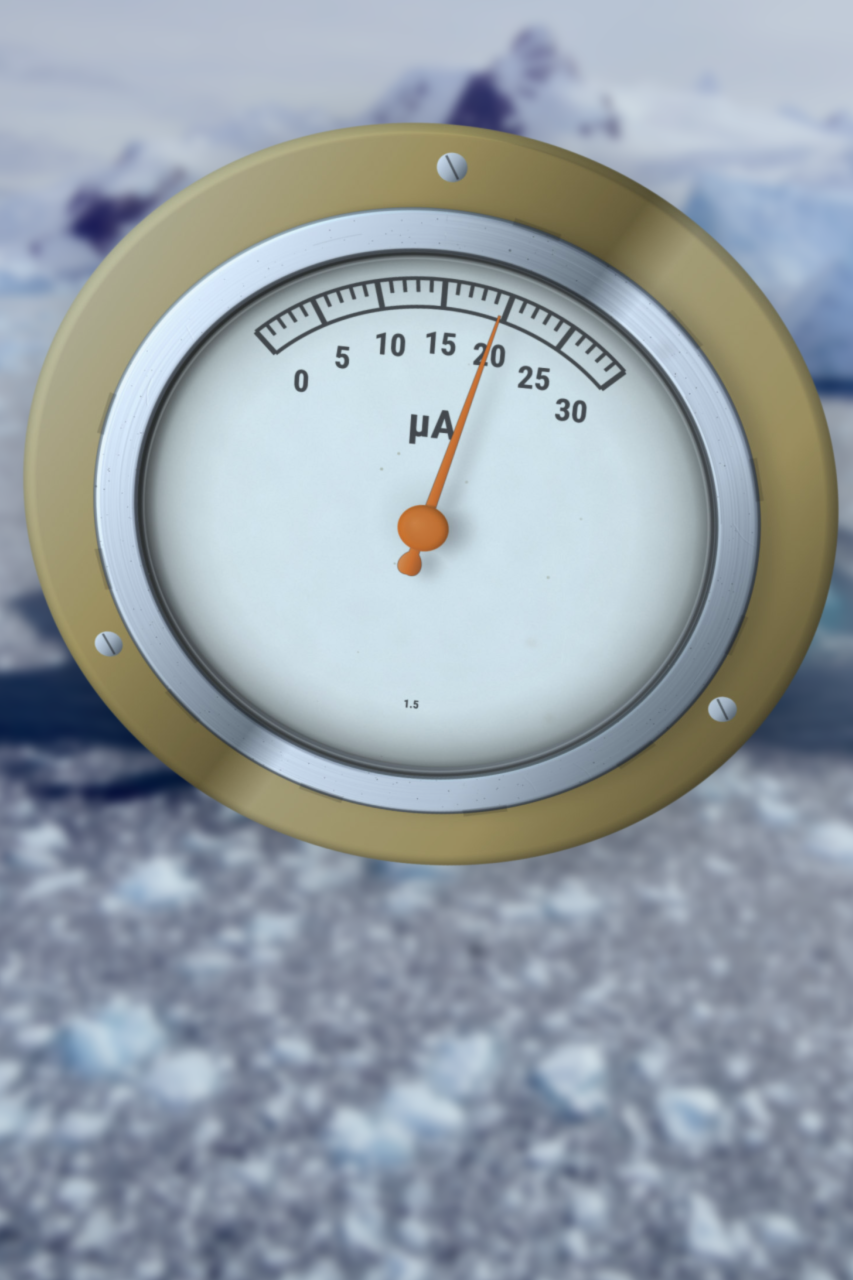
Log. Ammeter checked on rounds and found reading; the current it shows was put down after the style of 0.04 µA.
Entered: 19.5 µA
